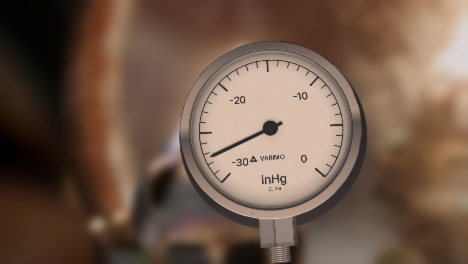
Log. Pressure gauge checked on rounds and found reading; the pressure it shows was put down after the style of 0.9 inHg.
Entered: -27.5 inHg
